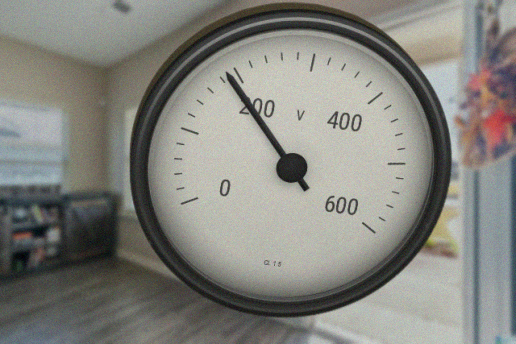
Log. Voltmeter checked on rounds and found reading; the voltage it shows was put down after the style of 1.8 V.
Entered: 190 V
